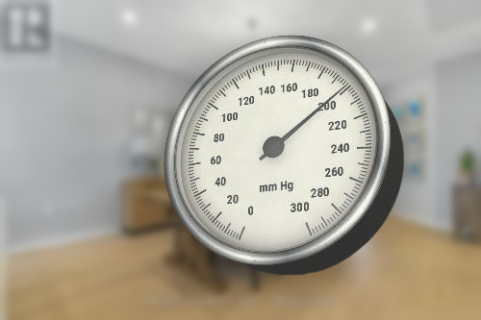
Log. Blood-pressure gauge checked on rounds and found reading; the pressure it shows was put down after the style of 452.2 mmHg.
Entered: 200 mmHg
